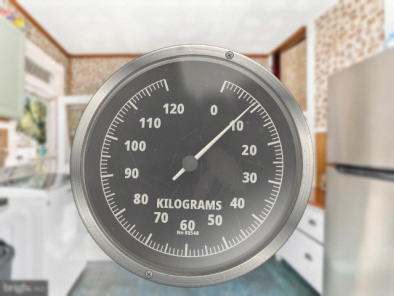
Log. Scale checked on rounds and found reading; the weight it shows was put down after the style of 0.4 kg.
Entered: 9 kg
